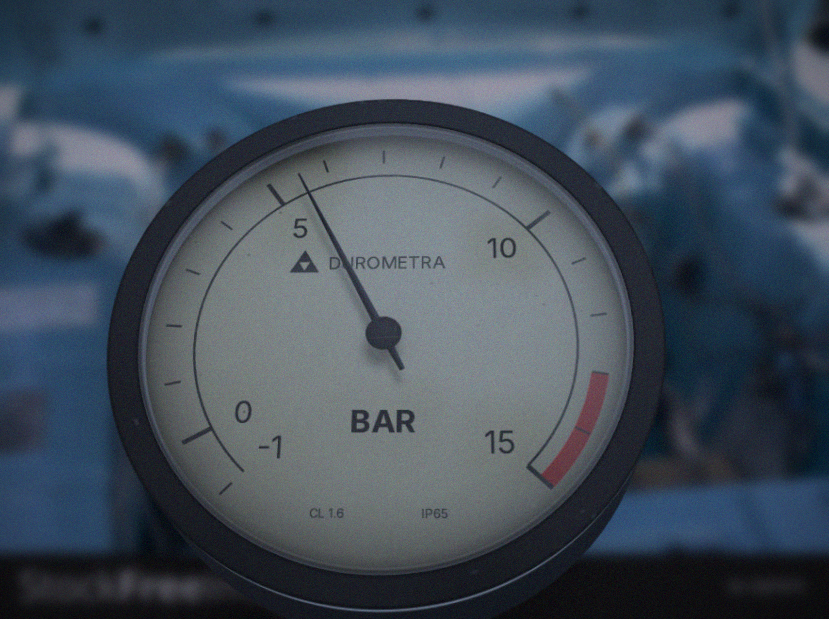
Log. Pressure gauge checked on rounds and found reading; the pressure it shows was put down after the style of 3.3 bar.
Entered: 5.5 bar
